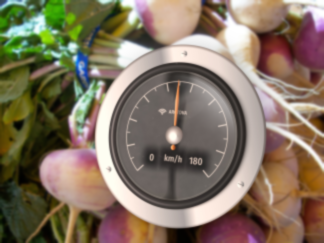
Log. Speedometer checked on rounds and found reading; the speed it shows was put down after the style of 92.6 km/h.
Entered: 90 km/h
